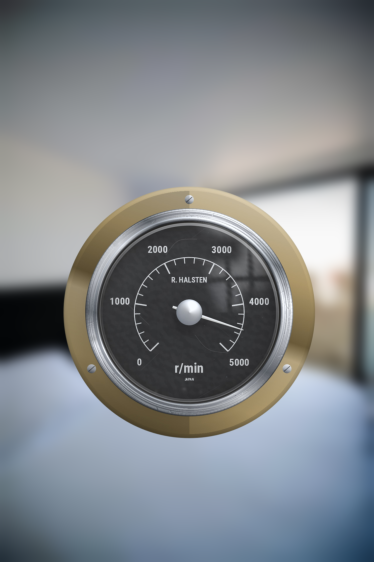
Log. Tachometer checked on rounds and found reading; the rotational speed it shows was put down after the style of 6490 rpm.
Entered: 4500 rpm
